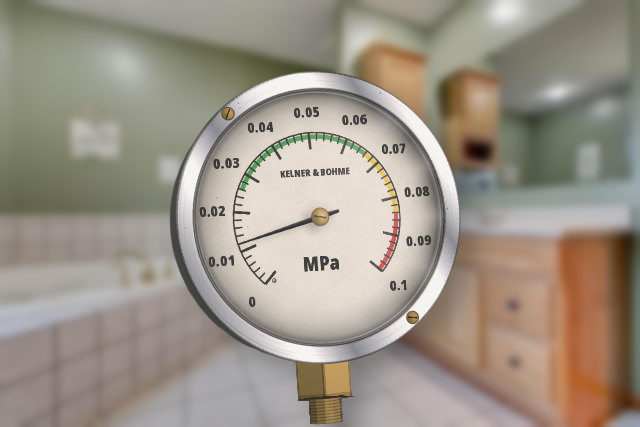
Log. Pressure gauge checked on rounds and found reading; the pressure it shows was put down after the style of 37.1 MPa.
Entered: 0.012 MPa
